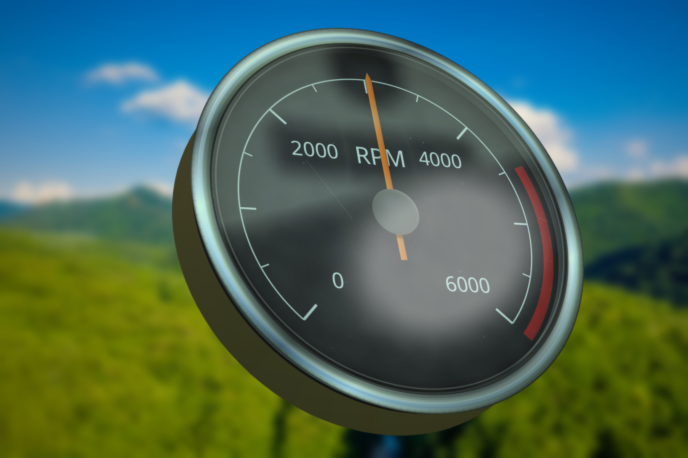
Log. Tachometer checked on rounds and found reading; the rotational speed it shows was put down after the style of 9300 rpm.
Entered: 3000 rpm
